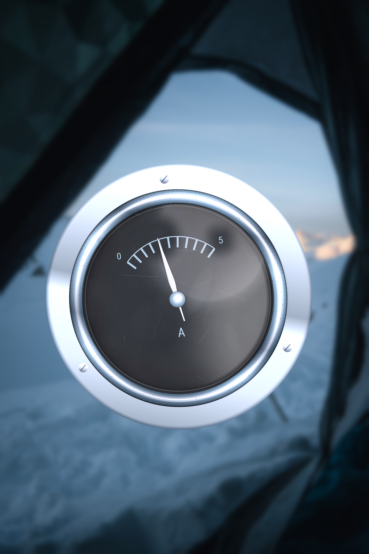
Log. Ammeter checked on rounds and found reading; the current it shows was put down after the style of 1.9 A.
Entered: 2 A
